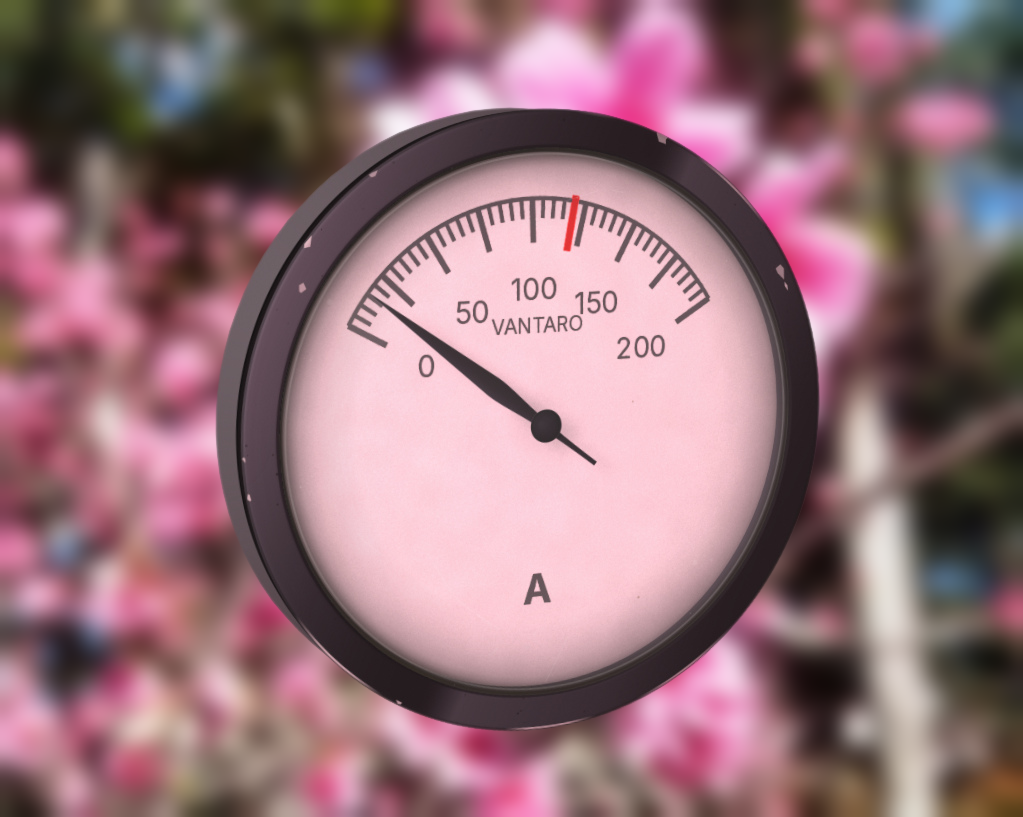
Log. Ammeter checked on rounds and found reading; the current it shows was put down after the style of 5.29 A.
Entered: 15 A
